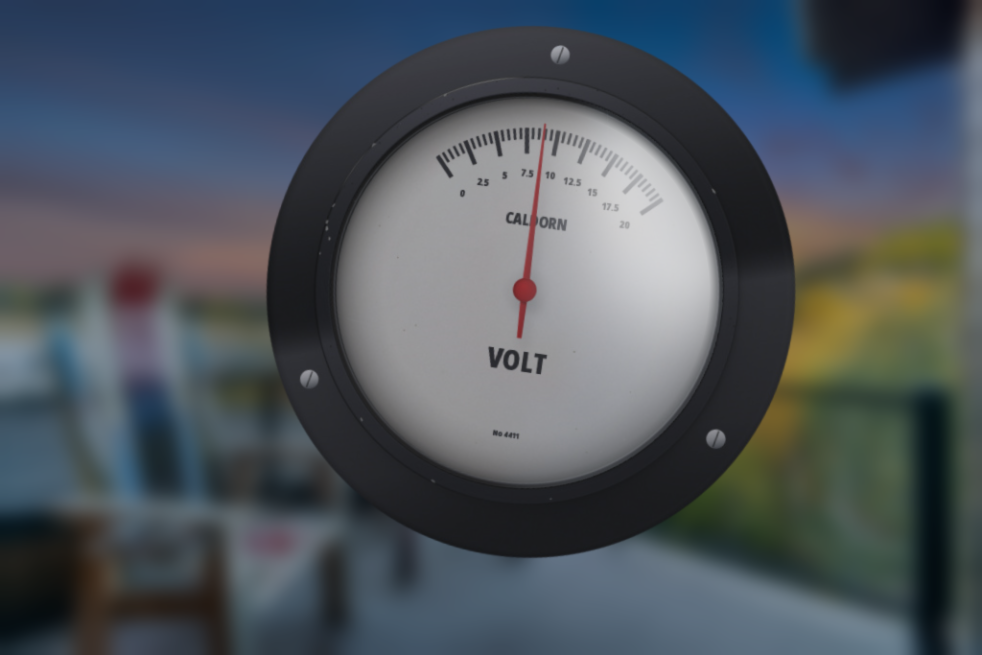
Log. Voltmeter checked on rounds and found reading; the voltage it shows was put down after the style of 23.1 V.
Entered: 9 V
